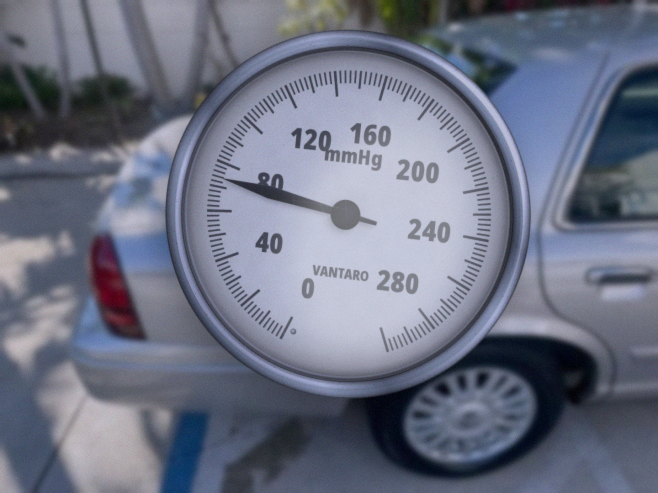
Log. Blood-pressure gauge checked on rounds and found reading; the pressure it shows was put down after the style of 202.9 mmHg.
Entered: 74 mmHg
